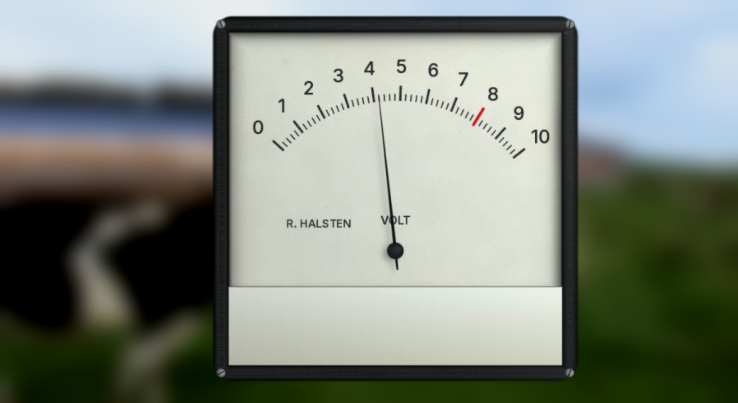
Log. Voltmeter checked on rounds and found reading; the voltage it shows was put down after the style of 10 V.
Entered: 4.2 V
